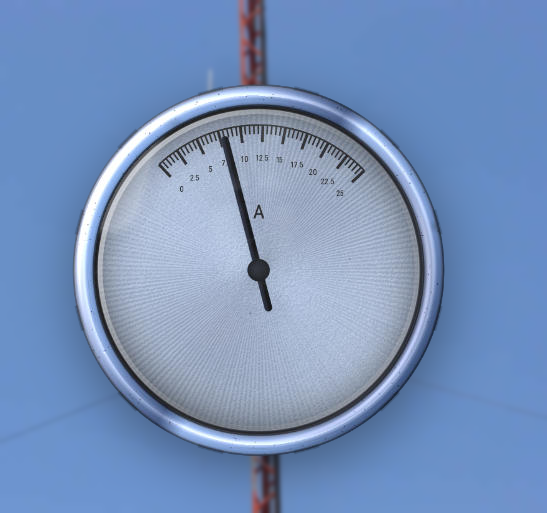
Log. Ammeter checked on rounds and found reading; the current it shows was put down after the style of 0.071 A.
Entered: 8 A
